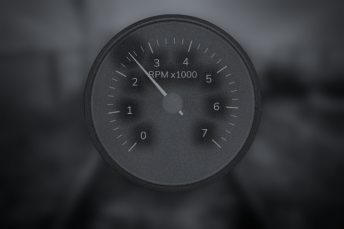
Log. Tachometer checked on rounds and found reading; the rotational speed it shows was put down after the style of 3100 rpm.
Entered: 2500 rpm
